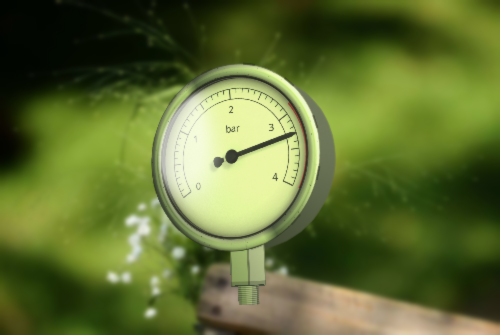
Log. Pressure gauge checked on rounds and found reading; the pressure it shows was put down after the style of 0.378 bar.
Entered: 3.3 bar
